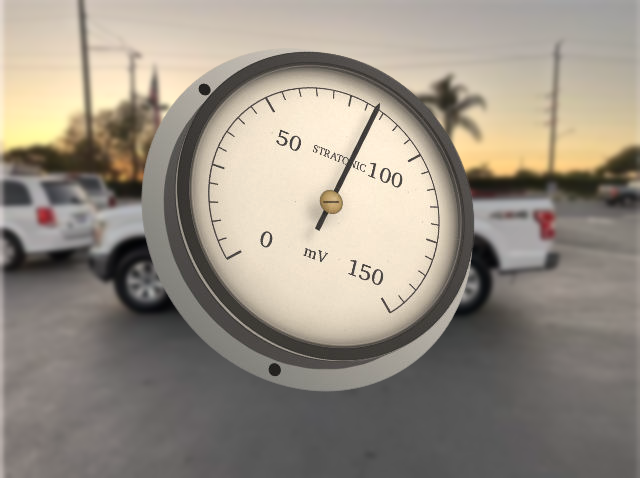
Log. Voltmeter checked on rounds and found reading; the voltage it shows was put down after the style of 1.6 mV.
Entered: 82.5 mV
